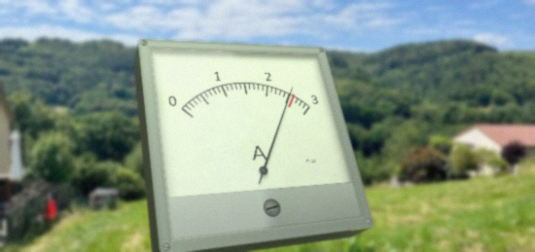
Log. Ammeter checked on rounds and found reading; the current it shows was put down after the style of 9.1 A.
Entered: 2.5 A
